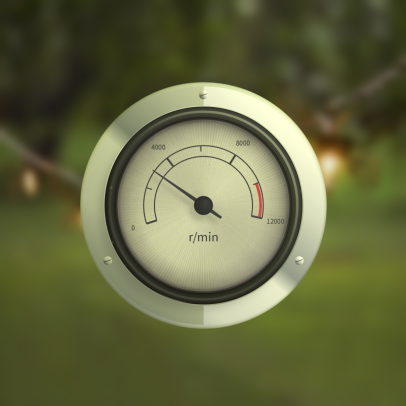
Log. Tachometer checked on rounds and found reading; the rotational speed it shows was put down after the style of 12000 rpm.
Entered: 3000 rpm
